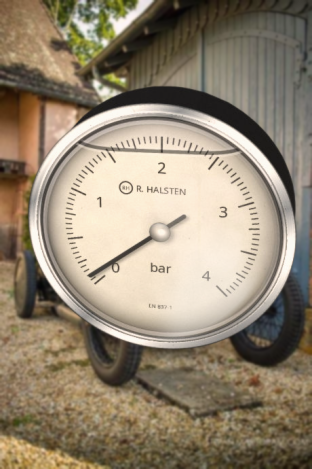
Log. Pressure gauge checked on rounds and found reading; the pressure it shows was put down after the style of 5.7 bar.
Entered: 0.1 bar
